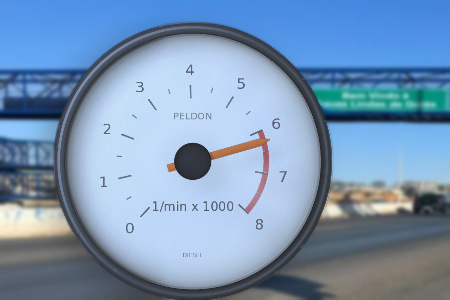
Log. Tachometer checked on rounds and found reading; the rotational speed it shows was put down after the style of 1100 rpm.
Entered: 6250 rpm
